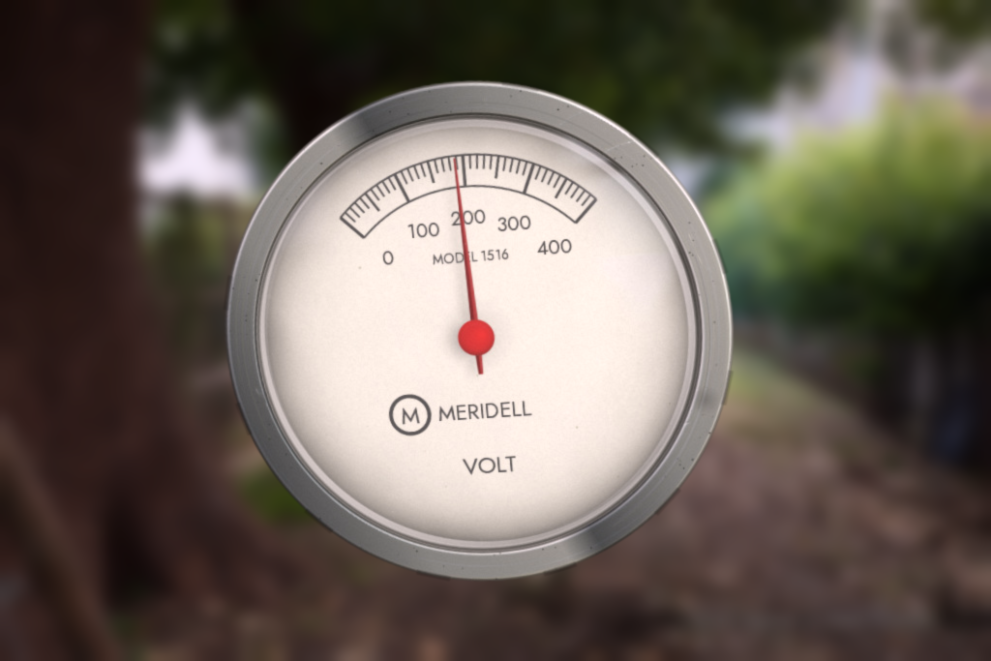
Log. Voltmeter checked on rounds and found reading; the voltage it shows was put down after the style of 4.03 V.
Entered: 190 V
